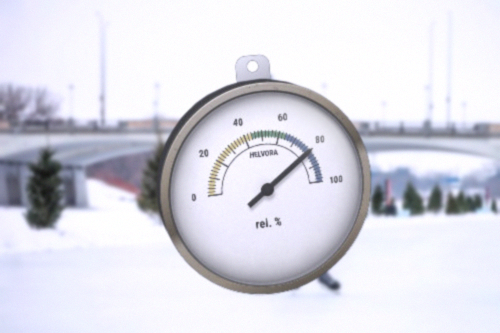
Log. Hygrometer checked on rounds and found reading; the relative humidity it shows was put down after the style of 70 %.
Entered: 80 %
